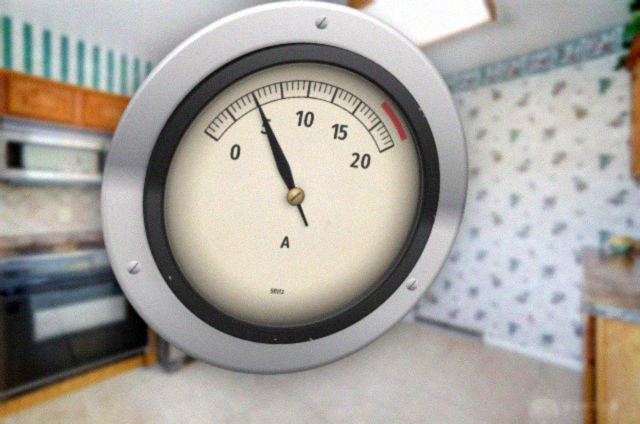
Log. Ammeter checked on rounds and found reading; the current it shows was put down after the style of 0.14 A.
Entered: 5 A
